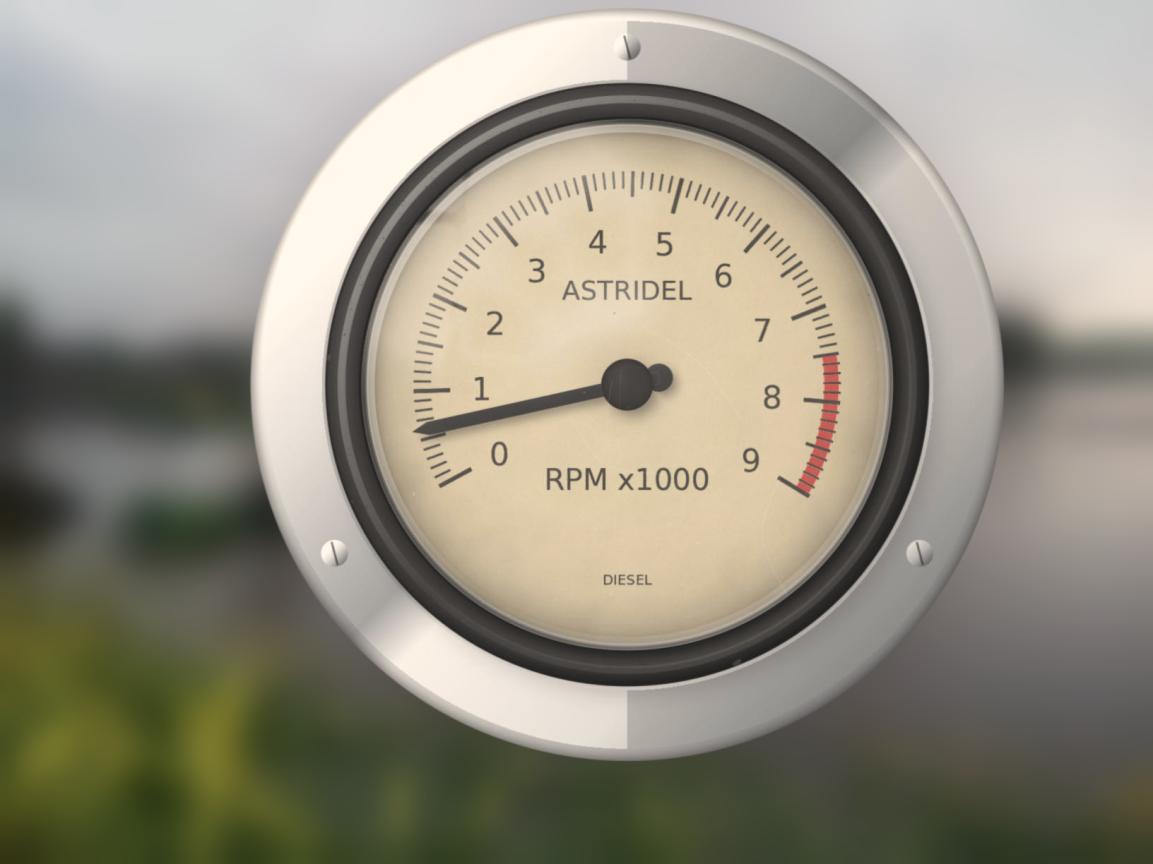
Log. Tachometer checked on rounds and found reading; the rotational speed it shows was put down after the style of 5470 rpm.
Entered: 600 rpm
